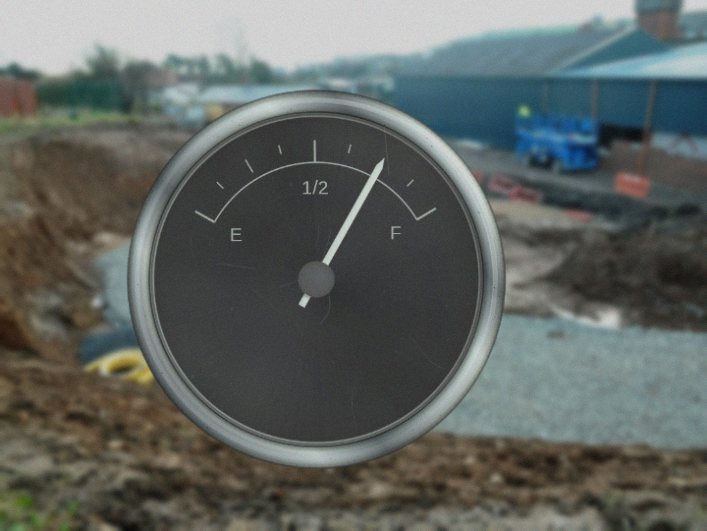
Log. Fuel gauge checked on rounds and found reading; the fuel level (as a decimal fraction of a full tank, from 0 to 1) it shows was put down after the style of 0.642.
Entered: 0.75
